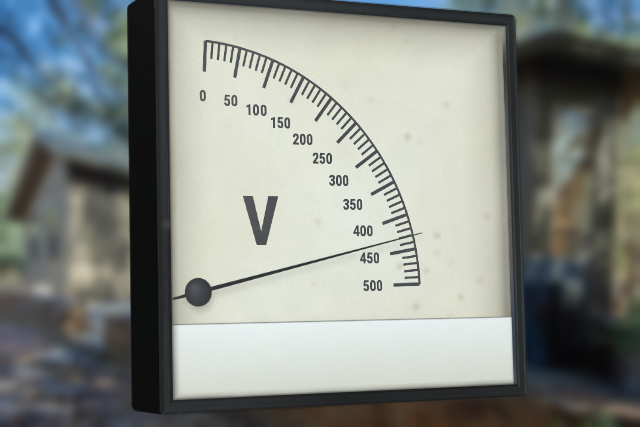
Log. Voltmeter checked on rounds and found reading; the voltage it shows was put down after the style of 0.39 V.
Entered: 430 V
